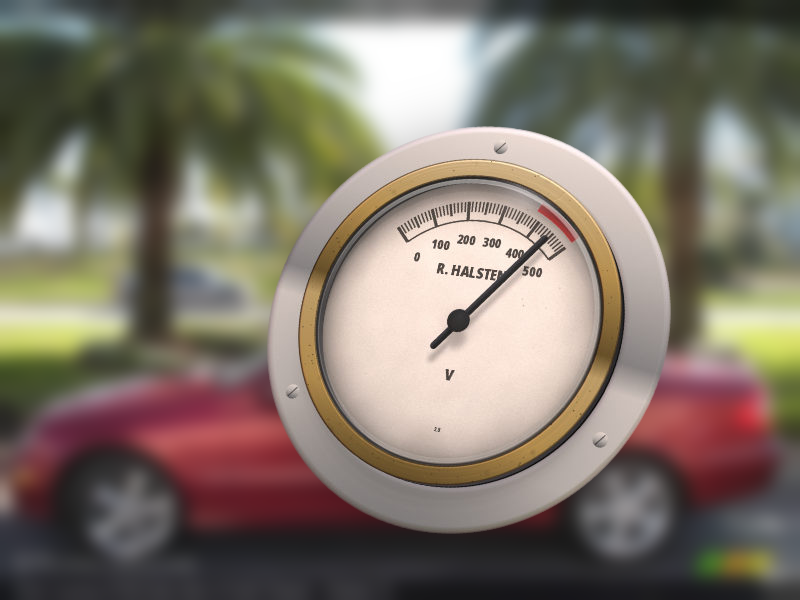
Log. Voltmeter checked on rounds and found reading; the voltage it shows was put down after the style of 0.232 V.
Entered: 450 V
